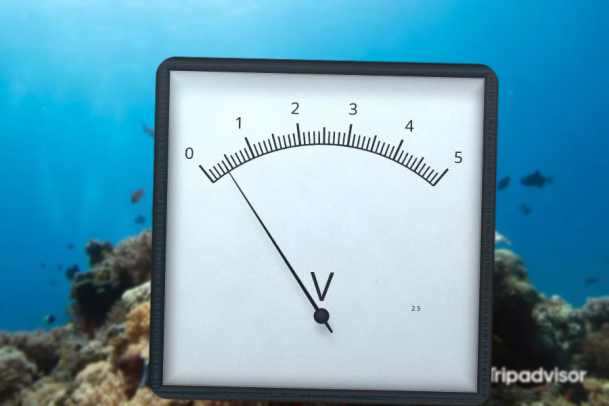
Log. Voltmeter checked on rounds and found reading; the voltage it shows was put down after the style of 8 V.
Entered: 0.4 V
